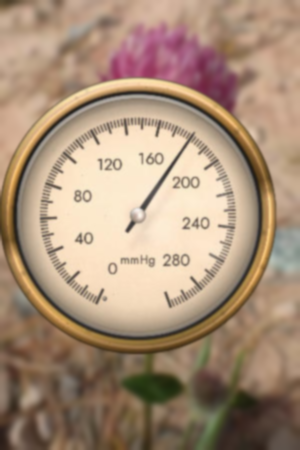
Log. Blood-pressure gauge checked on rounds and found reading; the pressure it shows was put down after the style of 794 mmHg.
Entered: 180 mmHg
